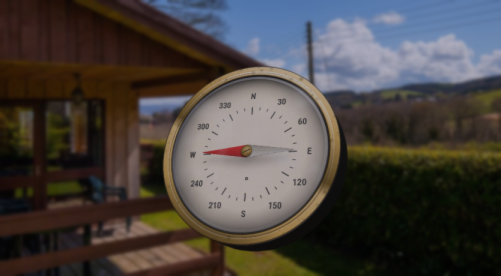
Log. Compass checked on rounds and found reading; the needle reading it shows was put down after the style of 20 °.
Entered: 270 °
